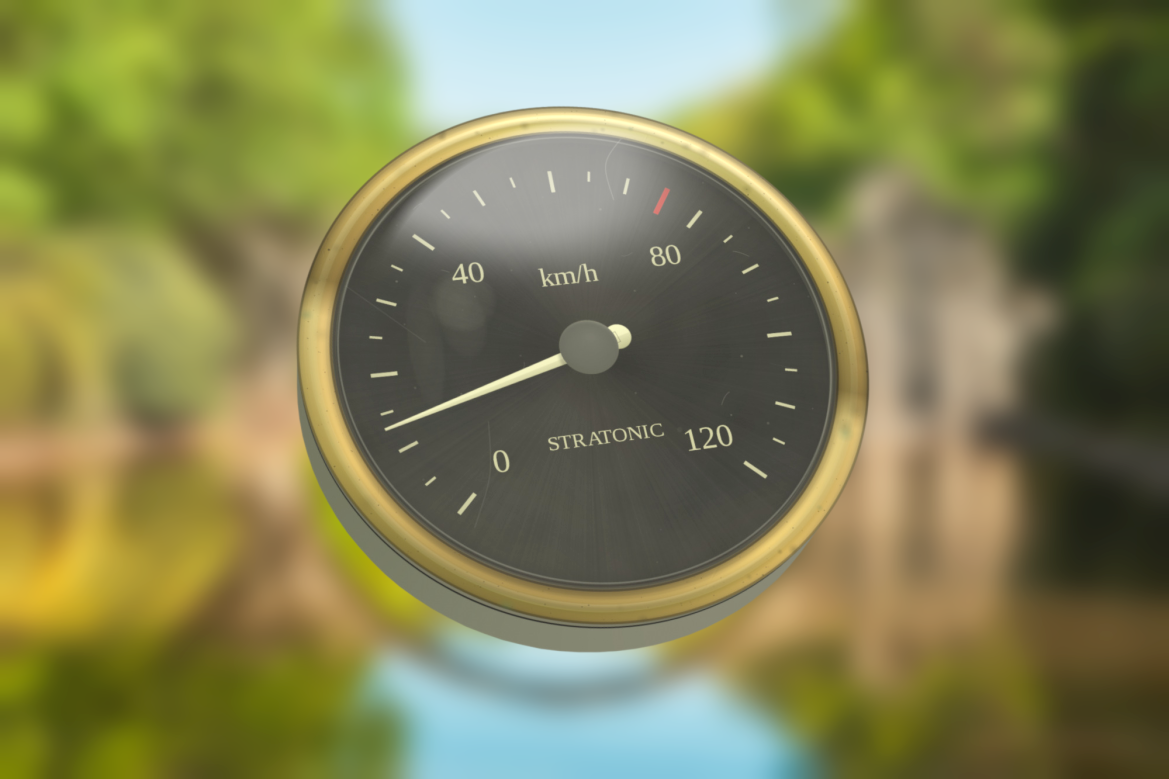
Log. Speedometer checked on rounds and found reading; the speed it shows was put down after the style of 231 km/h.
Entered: 12.5 km/h
